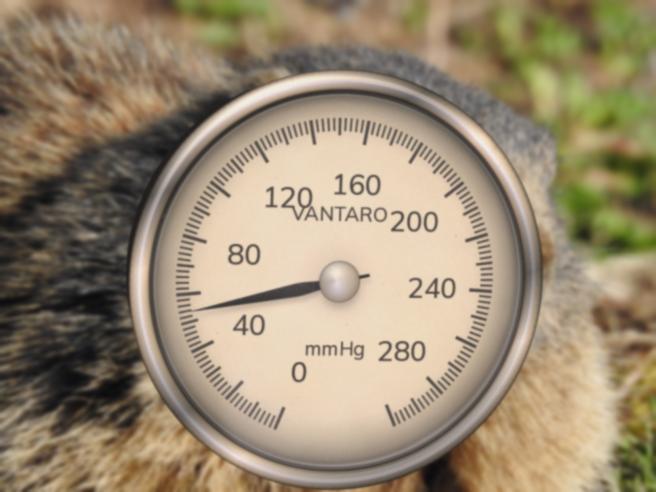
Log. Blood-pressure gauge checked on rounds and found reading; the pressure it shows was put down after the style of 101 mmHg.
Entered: 54 mmHg
